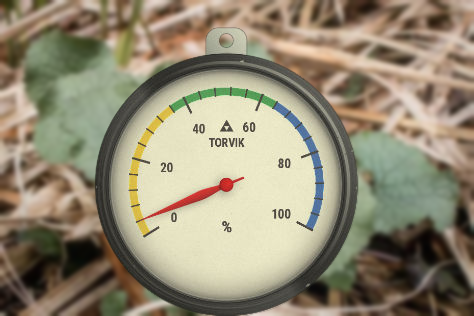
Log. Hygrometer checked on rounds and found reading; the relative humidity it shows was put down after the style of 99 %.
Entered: 4 %
